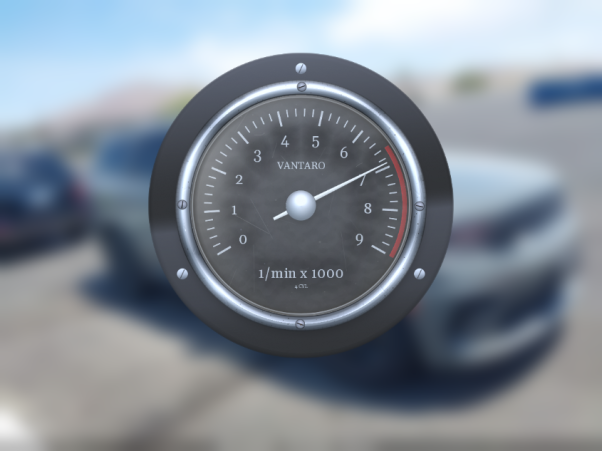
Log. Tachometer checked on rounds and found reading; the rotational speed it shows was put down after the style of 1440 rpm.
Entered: 6900 rpm
